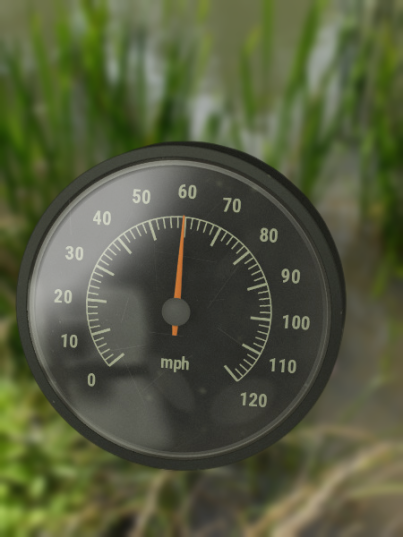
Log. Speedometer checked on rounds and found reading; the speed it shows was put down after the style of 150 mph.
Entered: 60 mph
